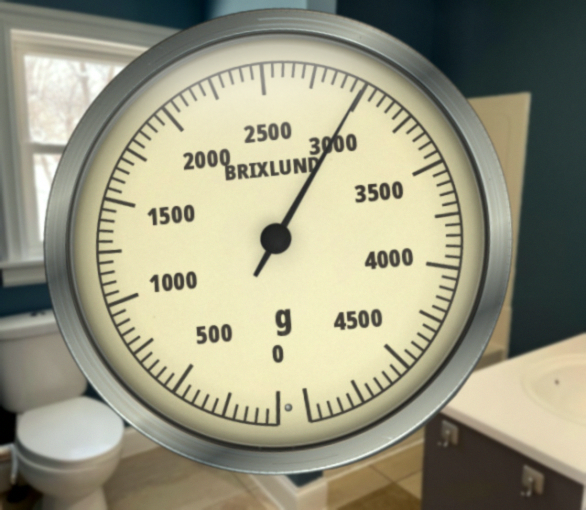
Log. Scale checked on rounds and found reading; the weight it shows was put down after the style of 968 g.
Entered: 3000 g
